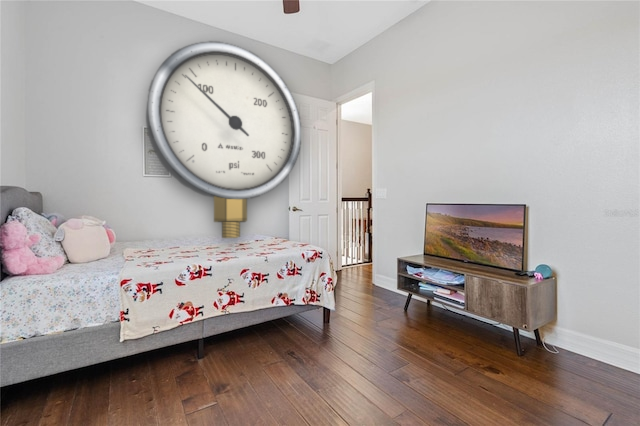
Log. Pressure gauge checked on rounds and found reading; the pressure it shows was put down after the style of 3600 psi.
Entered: 90 psi
